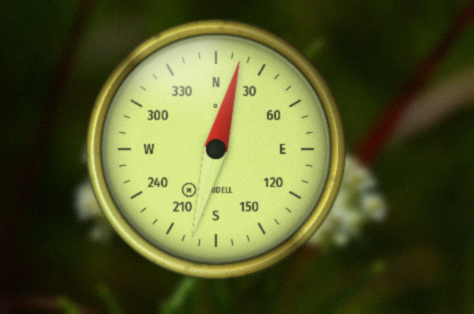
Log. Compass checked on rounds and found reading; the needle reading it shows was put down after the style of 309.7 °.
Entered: 15 °
